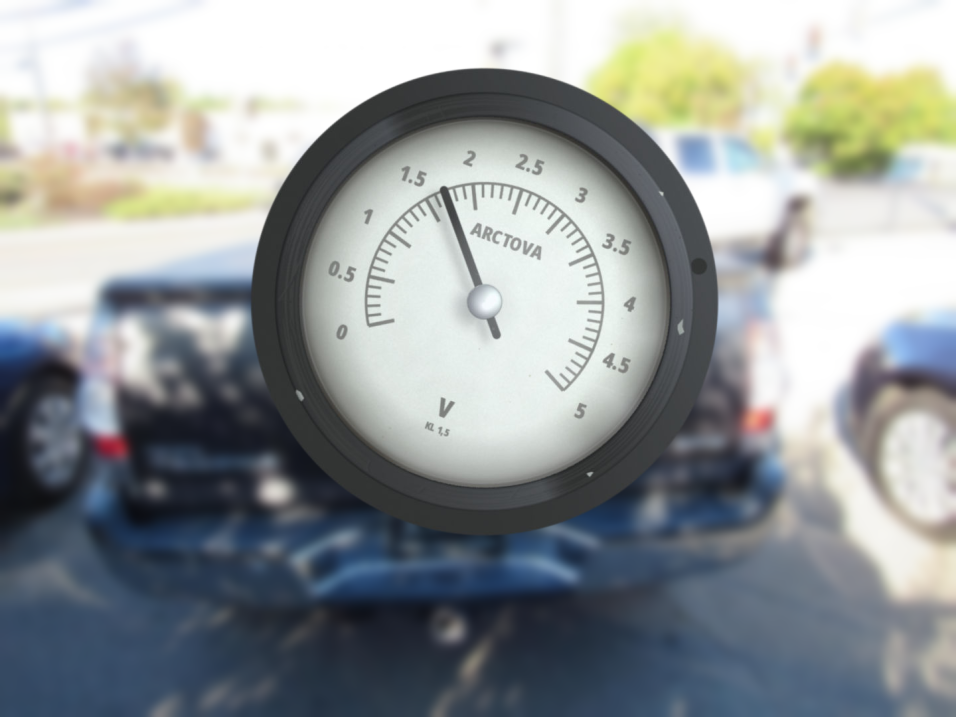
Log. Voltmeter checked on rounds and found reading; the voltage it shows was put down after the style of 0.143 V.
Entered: 1.7 V
